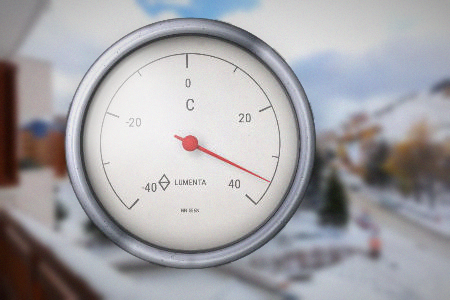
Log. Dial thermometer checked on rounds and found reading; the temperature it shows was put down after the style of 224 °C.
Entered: 35 °C
